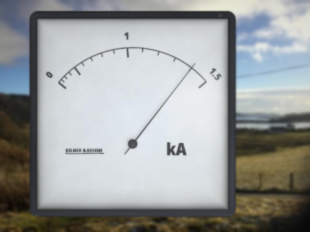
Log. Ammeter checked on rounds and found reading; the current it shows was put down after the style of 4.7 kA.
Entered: 1.4 kA
